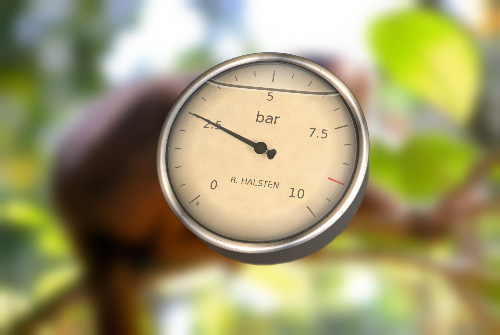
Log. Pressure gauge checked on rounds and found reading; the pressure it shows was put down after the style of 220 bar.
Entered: 2.5 bar
